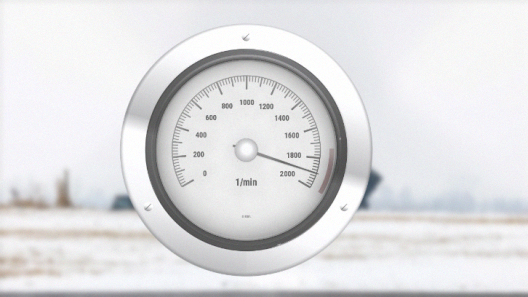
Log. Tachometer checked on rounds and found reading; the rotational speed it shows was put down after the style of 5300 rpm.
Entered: 1900 rpm
